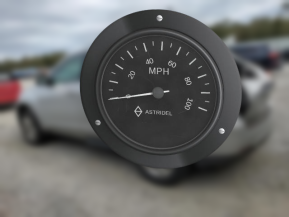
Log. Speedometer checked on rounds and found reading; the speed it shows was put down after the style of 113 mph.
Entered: 0 mph
